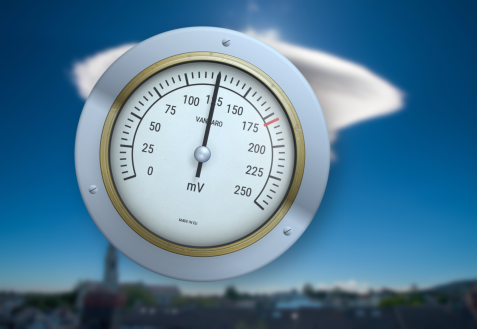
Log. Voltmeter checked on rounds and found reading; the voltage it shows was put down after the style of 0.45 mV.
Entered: 125 mV
